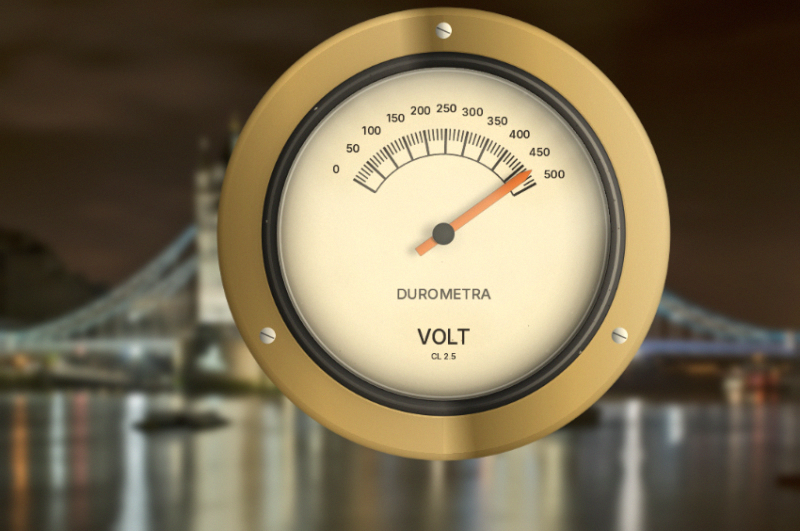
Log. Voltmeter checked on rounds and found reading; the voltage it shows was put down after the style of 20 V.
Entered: 470 V
